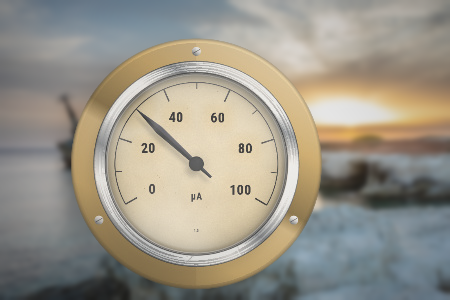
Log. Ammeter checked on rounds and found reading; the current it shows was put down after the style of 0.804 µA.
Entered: 30 µA
